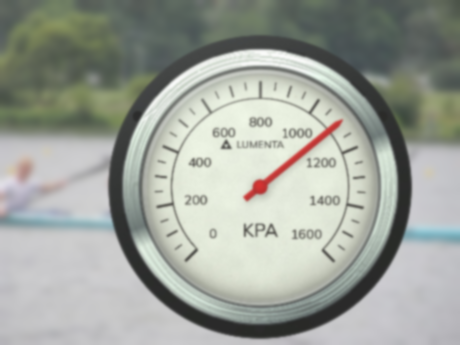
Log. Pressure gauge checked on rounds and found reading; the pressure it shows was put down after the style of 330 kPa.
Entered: 1100 kPa
